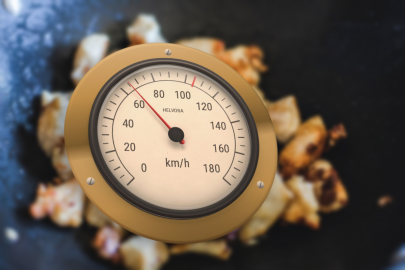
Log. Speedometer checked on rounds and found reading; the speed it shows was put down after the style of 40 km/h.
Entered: 65 km/h
